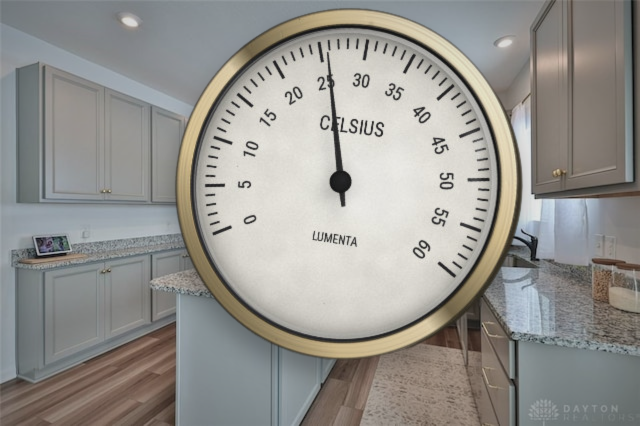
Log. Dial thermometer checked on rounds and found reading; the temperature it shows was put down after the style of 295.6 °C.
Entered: 26 °C
